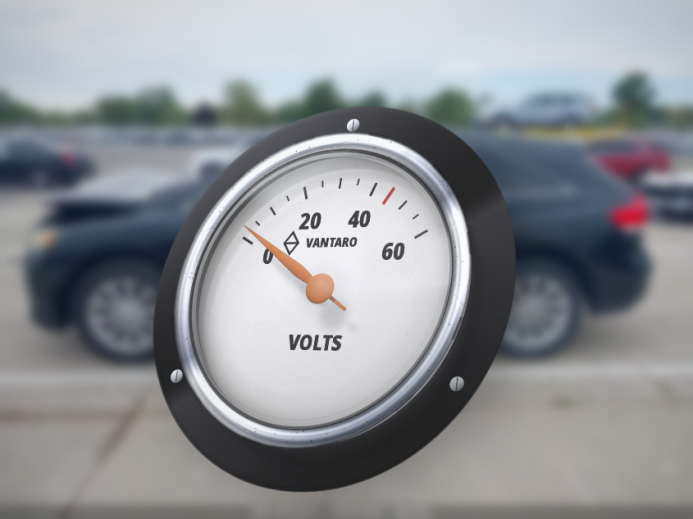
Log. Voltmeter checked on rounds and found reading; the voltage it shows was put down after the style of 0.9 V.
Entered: 2.5 V
